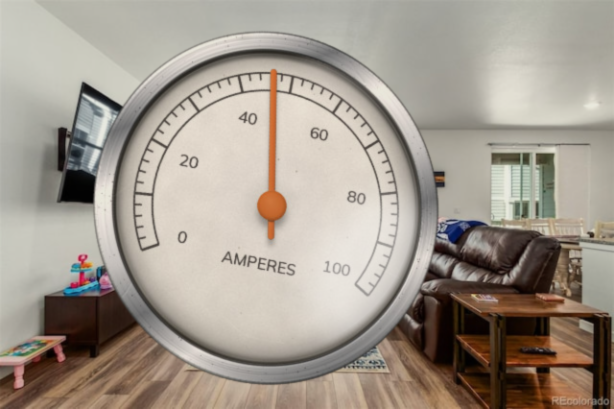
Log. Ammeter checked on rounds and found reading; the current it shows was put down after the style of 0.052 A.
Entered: 46 A
